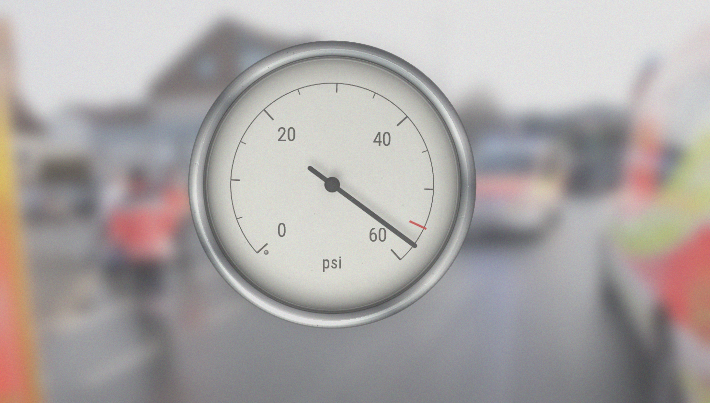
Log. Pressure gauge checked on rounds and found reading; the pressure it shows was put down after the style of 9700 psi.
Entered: 57.5 psi
